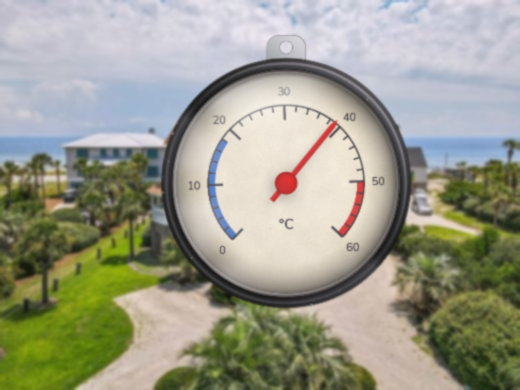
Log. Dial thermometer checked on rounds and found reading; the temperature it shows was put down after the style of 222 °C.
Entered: 39 °C
